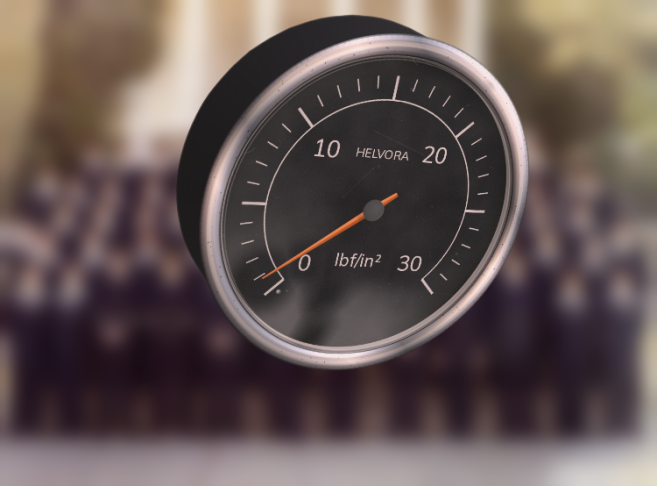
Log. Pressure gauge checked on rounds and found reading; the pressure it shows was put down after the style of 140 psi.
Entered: 1 psi
